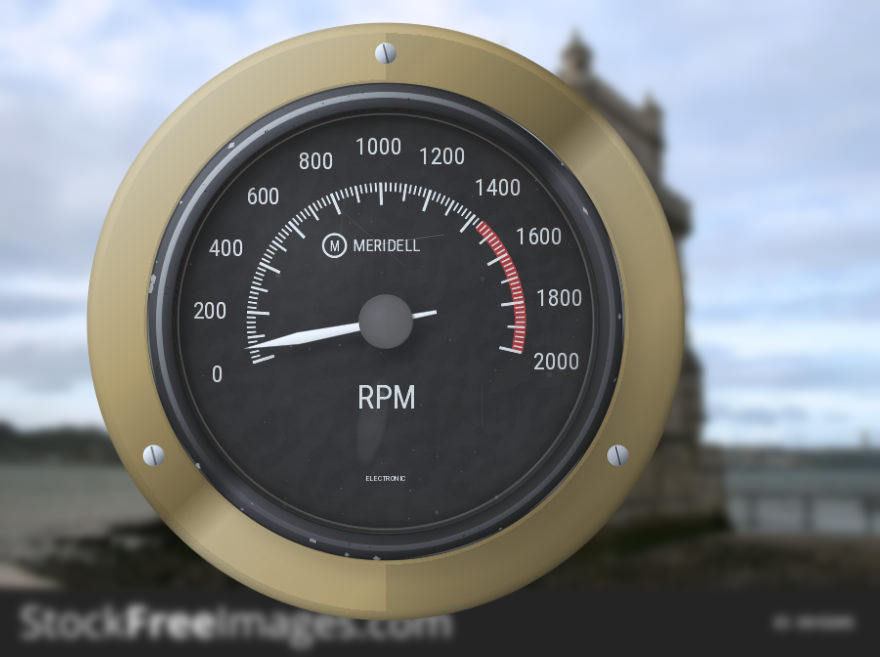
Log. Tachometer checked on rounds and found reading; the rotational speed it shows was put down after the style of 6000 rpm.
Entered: 60 rpm
